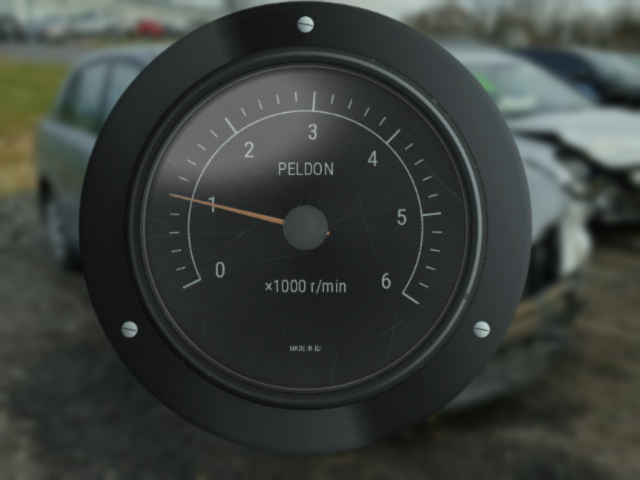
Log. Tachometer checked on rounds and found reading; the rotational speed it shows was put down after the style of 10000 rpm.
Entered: 1000 rpm
